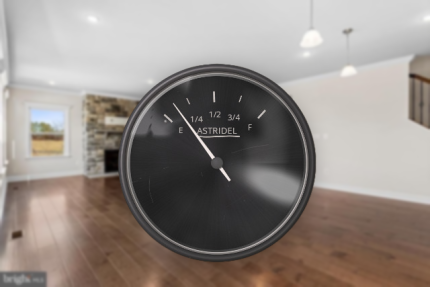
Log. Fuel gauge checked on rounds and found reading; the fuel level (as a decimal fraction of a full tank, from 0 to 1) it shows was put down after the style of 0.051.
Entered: 0.125
